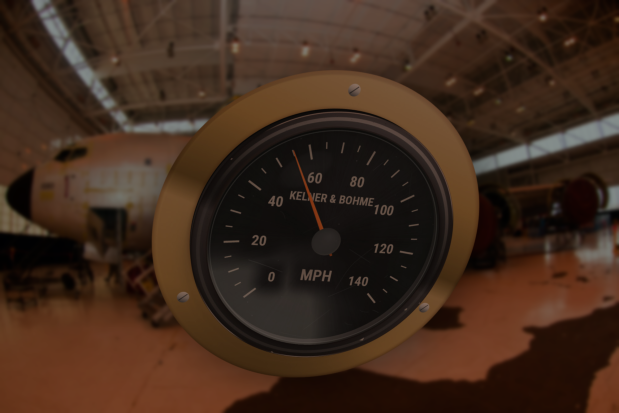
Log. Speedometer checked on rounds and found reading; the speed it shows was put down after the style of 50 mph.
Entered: 55 mph
